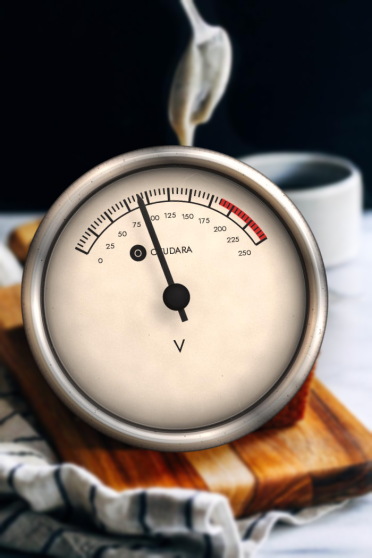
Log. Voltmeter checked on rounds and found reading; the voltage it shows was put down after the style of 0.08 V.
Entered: 90 V
